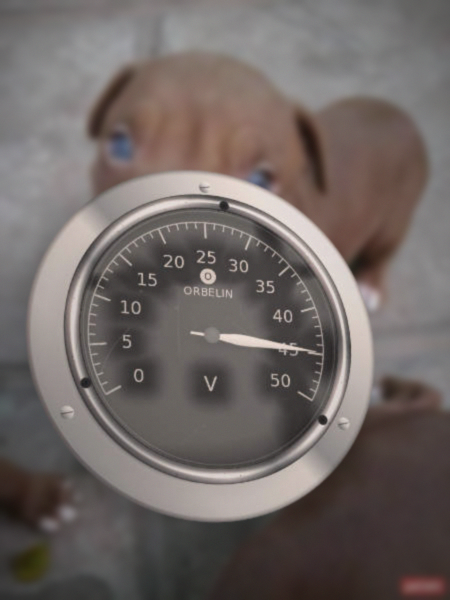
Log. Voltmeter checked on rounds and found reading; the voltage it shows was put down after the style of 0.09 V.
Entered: 45 V
